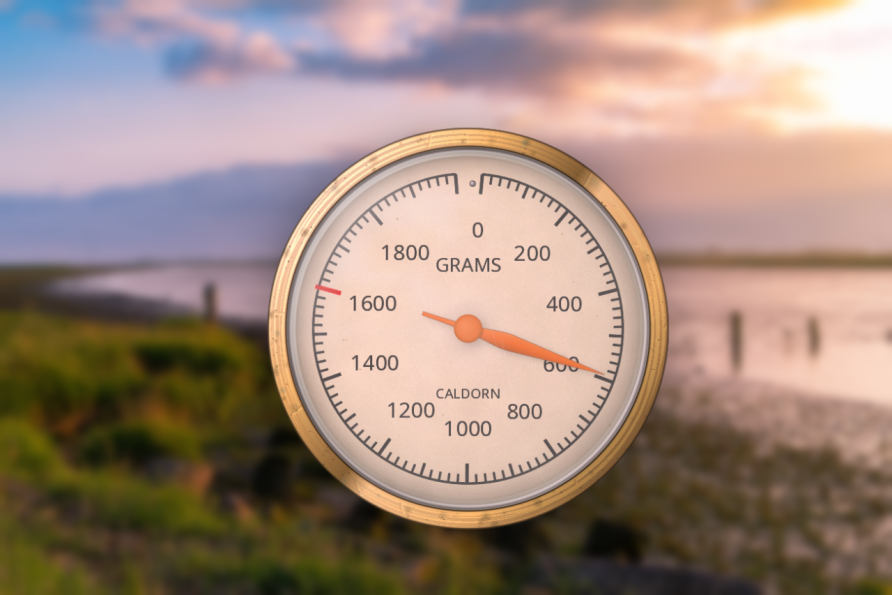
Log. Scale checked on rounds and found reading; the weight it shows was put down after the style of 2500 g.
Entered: 590 g
